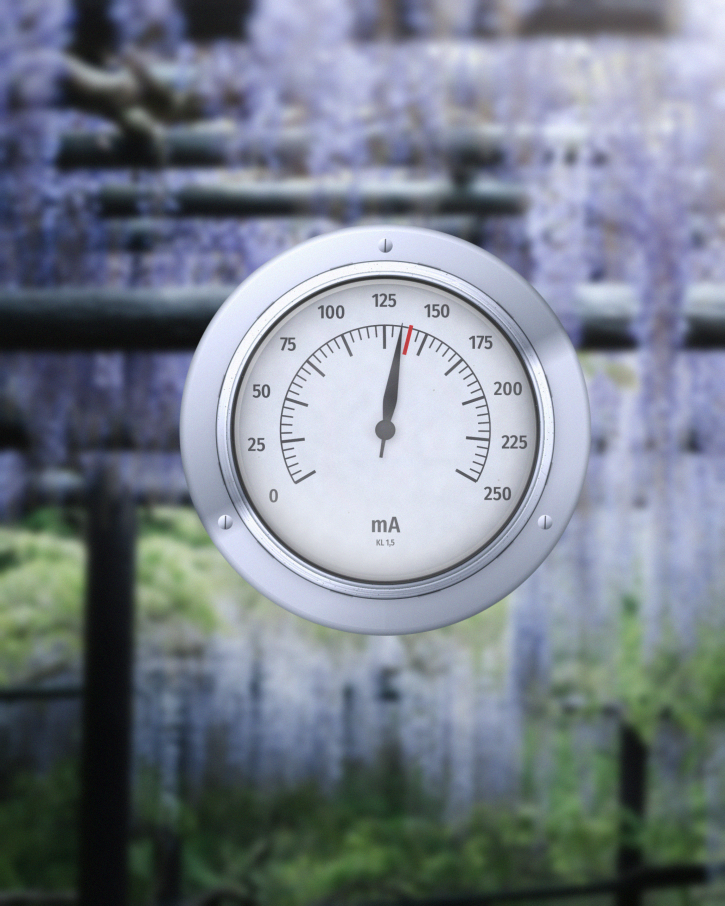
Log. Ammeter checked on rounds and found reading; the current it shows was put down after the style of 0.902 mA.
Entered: 135 mA
